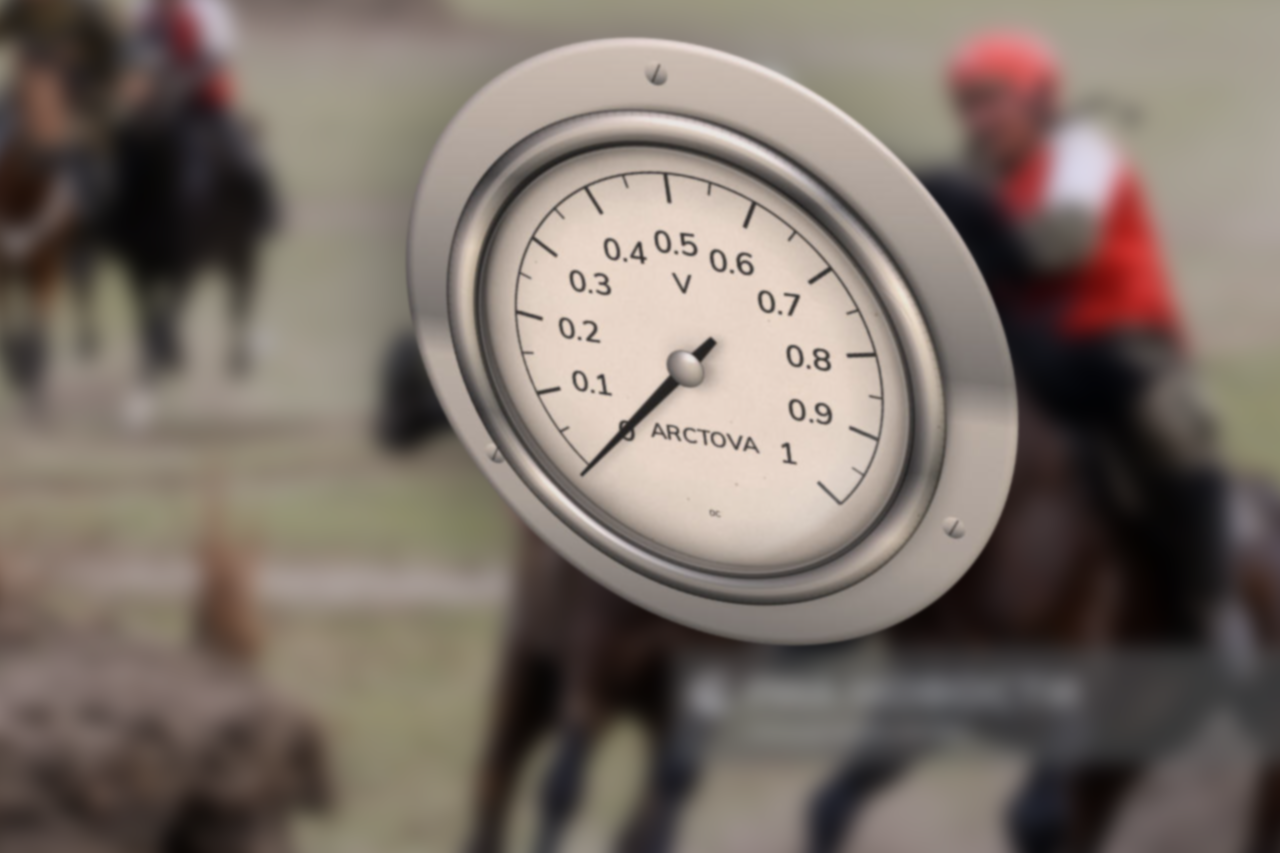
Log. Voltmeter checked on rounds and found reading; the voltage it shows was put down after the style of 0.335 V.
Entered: 0 V
